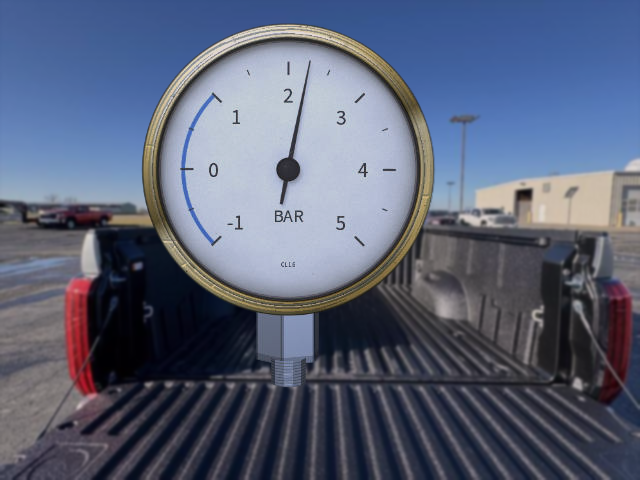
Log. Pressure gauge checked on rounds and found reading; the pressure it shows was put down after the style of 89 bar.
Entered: 2.25 bar
